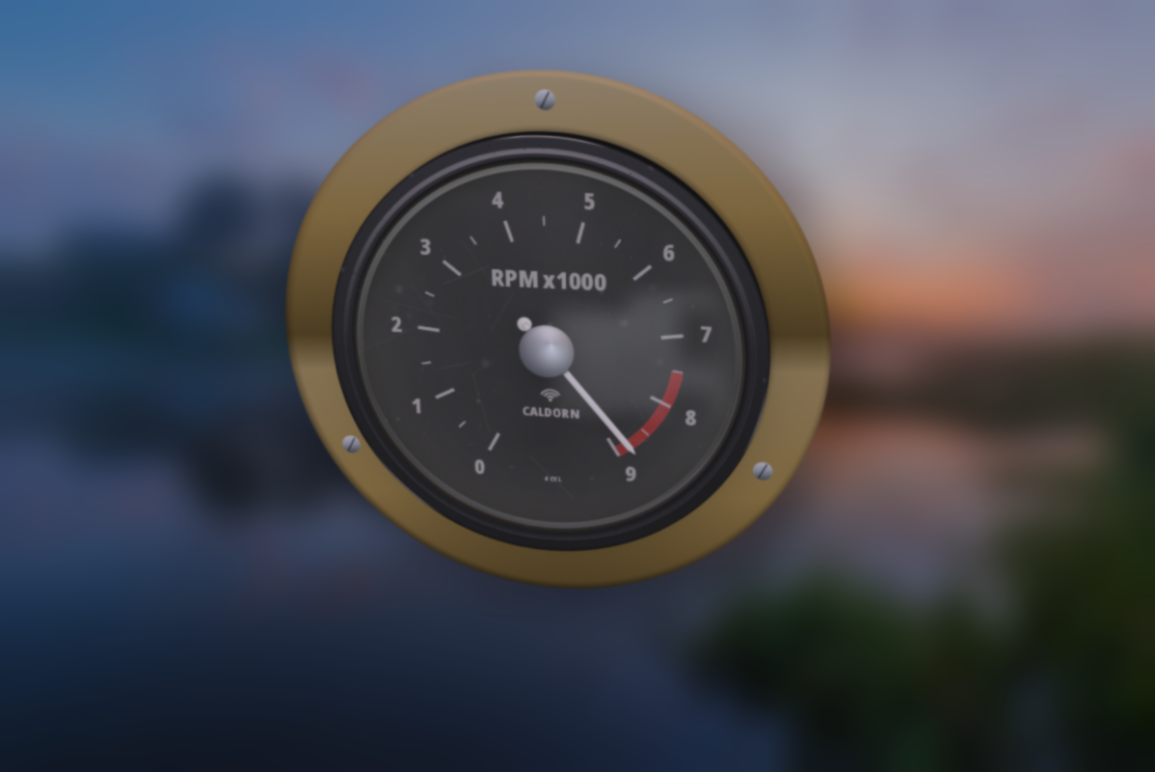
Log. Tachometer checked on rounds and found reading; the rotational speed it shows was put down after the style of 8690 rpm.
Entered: 8750 rpm
